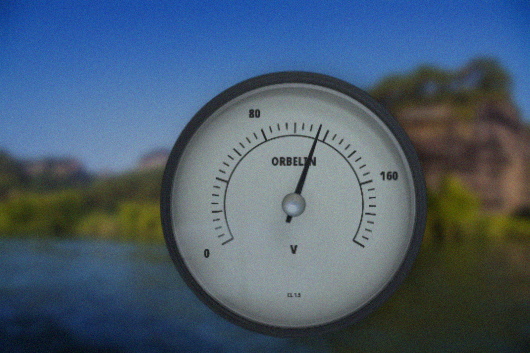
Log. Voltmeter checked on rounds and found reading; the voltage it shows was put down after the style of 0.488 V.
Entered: 115 V
